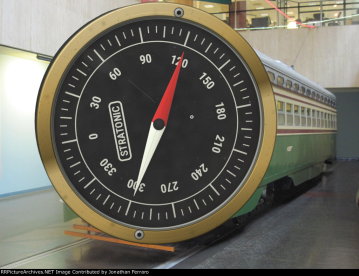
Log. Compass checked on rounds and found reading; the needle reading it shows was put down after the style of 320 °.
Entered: 120 °
